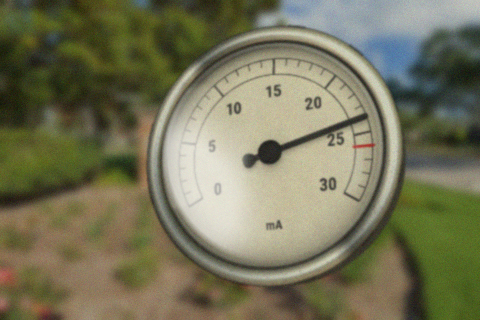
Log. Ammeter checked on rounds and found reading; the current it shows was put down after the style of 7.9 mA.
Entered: 24 mA
